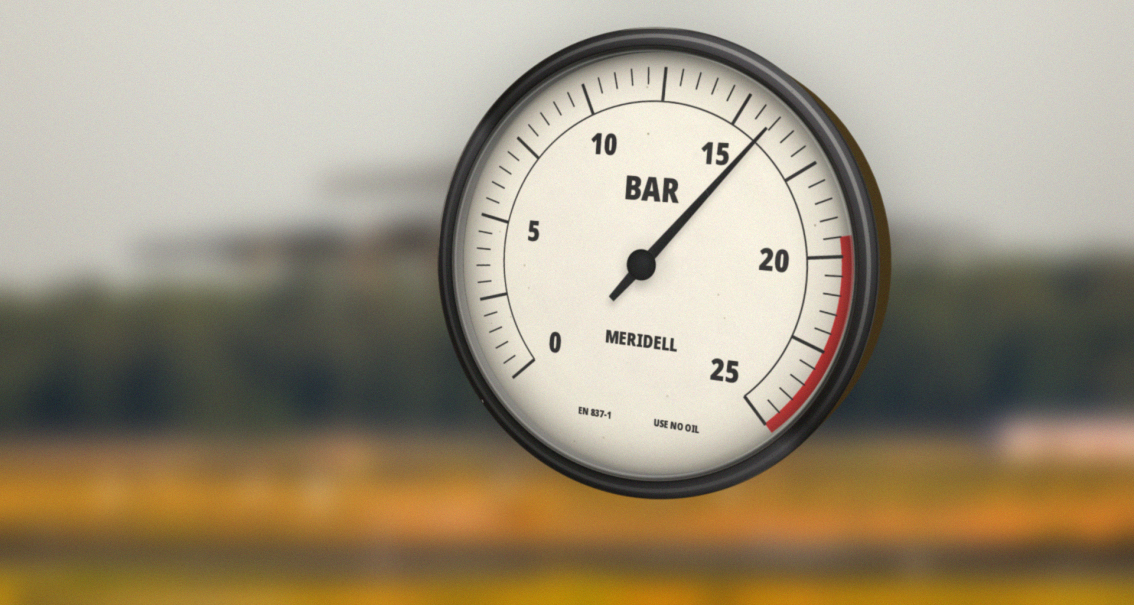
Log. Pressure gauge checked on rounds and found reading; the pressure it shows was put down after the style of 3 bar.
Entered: 16 bar
